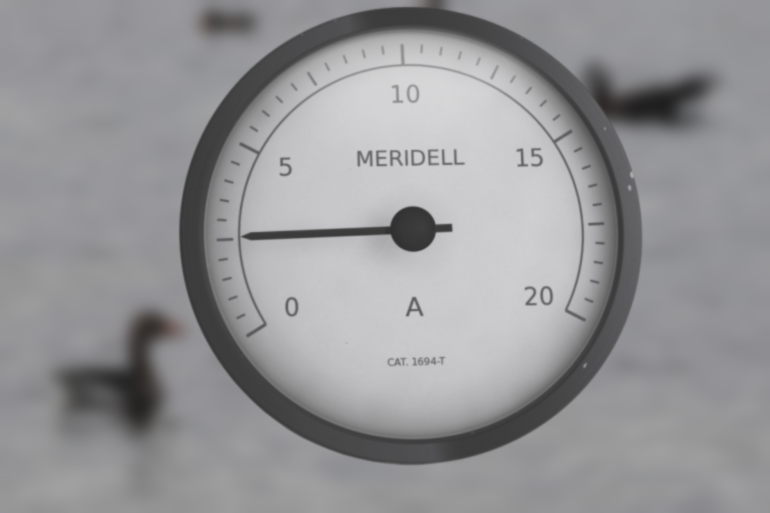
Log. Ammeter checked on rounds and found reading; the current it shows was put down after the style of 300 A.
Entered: 2.5 A
